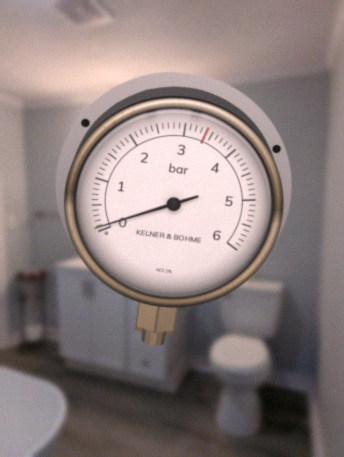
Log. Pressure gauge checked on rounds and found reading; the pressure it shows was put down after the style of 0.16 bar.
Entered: 0.1 bar
